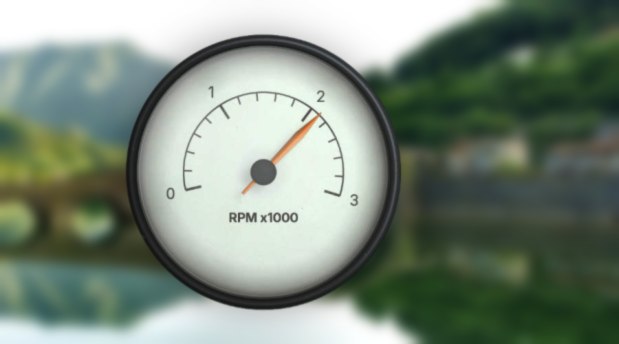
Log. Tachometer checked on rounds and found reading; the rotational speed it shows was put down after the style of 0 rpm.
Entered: 2100 rpm
